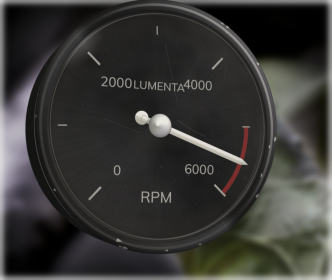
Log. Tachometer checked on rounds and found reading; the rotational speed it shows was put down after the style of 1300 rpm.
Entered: 5500 rpm
